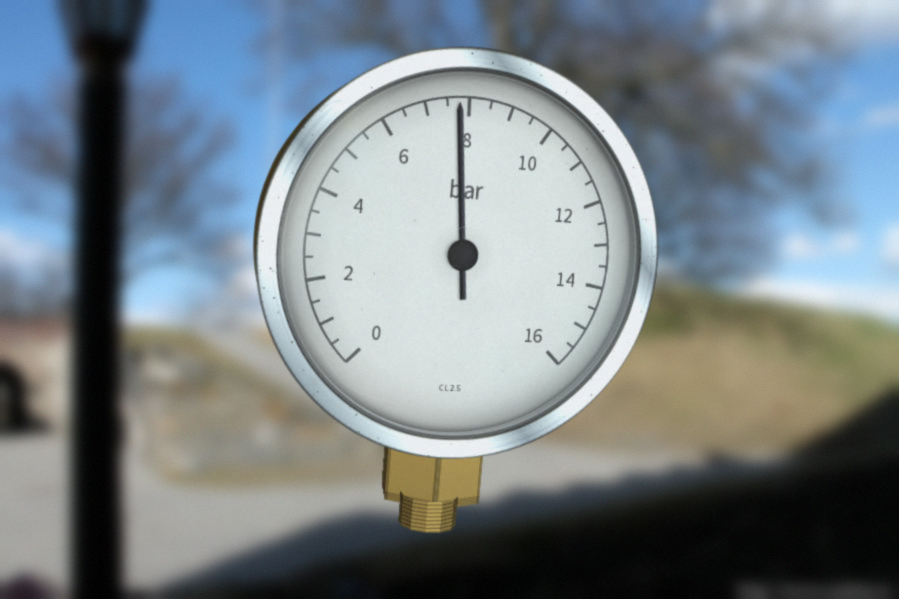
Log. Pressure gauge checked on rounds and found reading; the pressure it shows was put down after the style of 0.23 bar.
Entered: 7.75 bar
